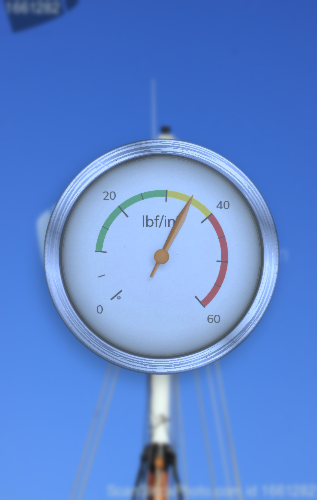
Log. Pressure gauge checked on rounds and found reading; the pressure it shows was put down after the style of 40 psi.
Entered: 35 psi
